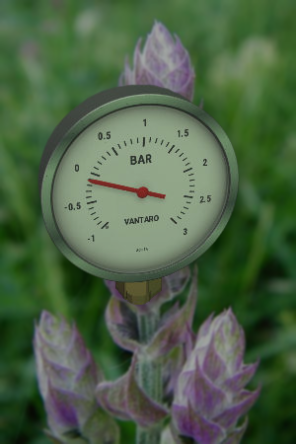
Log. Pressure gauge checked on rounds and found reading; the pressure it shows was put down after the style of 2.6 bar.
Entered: -0.1 bar
